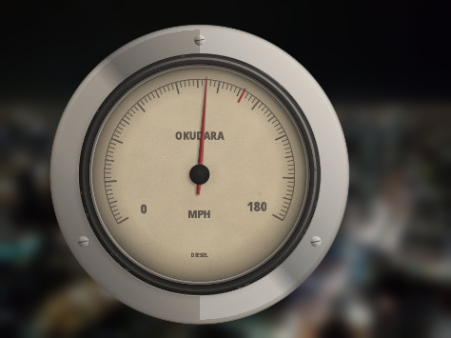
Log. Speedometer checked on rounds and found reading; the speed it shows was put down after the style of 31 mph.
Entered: 94 mph
